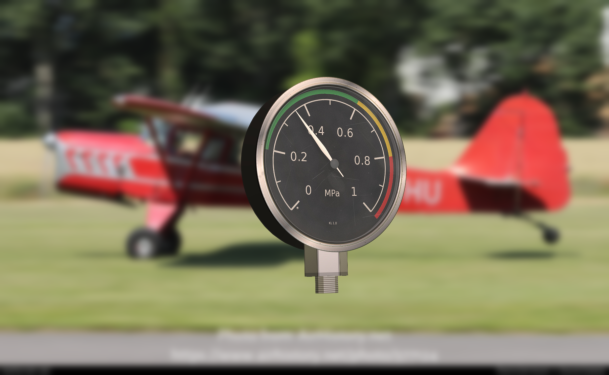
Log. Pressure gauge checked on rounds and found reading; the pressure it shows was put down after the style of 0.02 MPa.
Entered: 0.35 MPa
